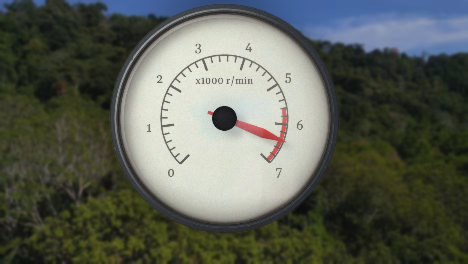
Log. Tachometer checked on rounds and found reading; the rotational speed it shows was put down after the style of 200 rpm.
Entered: 6400 rpm
